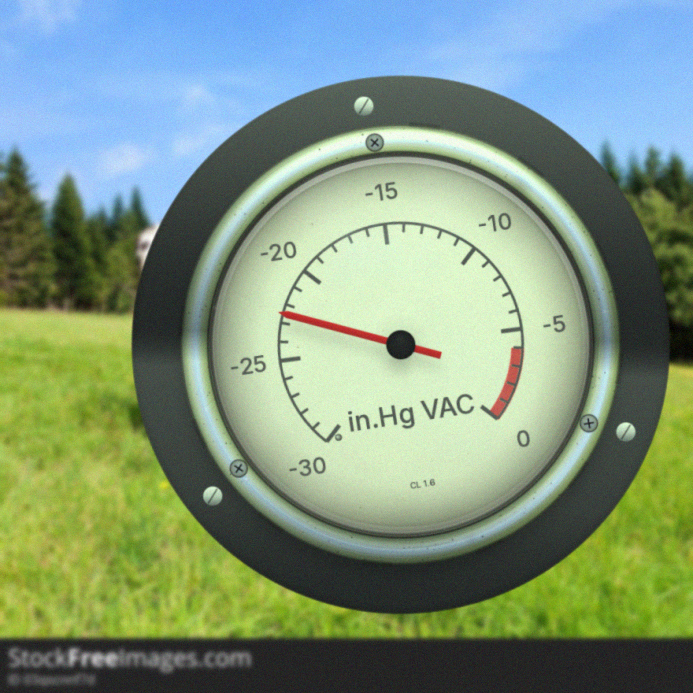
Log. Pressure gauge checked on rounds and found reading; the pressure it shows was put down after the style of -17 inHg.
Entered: -22.5 inHg
